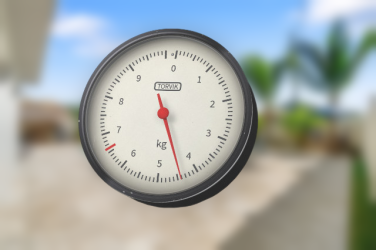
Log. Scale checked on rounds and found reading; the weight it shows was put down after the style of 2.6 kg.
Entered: 4.4 kg
